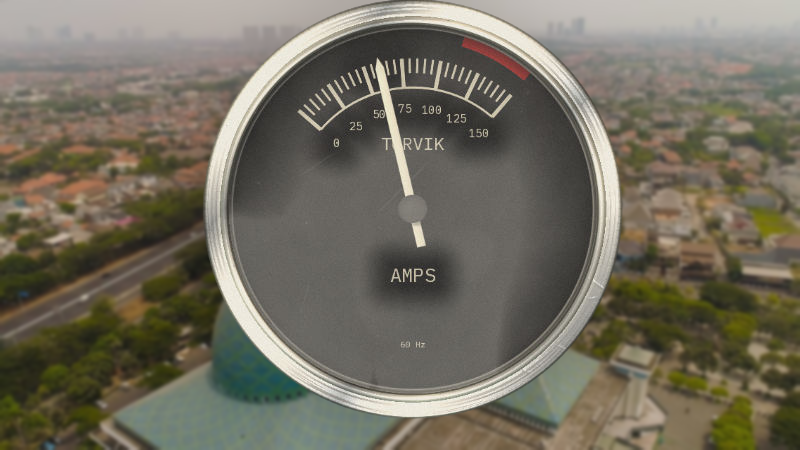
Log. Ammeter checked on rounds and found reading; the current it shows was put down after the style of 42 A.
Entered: 60 A
